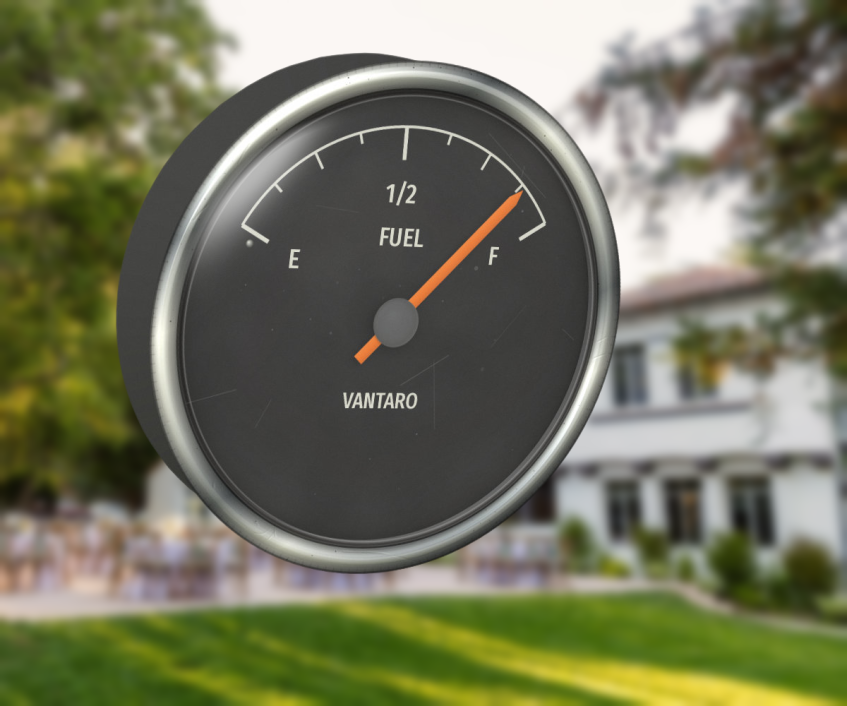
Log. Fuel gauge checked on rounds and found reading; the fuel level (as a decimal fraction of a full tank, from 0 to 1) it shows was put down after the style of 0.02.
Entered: 0.875
